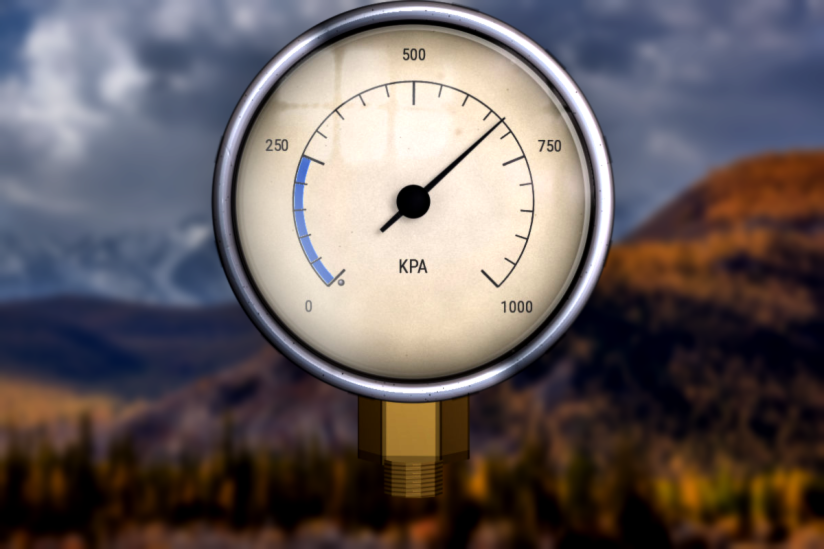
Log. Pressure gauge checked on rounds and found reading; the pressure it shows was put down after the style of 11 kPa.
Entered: 675 kPa
